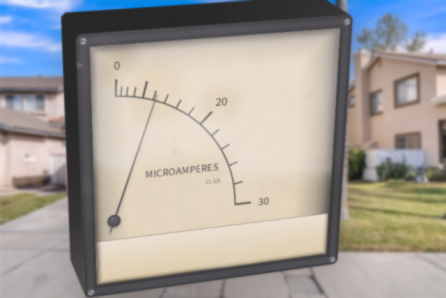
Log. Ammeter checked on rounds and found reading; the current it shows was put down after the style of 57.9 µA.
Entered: 12 µA
